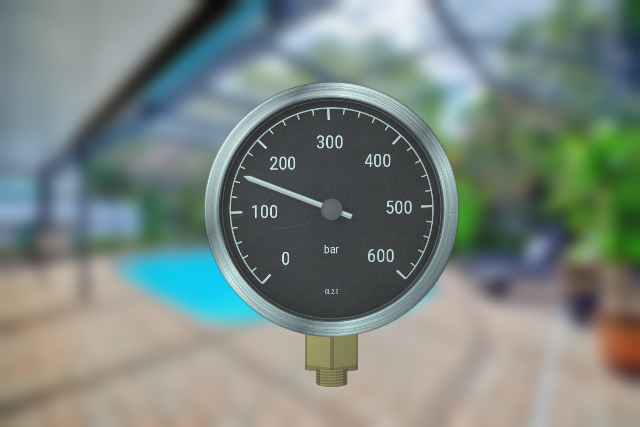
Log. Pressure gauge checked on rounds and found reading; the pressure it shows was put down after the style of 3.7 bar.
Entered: 150 bar
